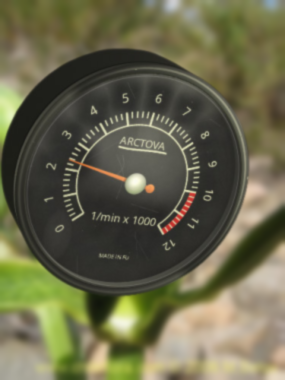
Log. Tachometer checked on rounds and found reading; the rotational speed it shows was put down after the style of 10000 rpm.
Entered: 2400 rpm
